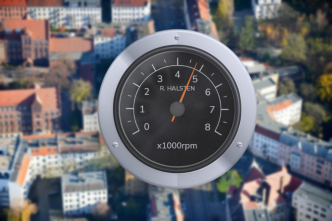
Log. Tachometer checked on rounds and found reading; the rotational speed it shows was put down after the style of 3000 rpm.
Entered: 4750 rpm
